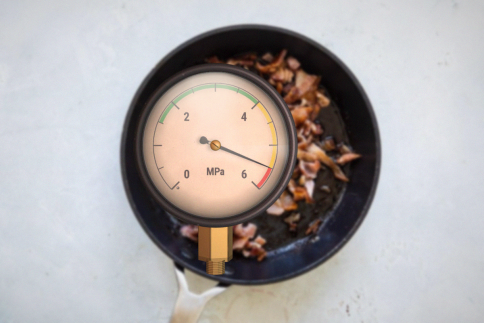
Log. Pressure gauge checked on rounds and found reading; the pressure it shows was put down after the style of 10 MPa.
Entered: 5.5 MPa
